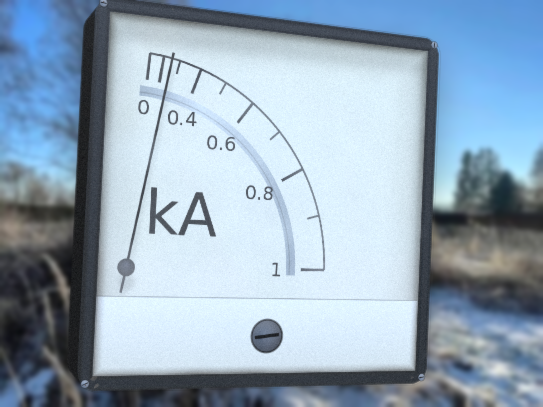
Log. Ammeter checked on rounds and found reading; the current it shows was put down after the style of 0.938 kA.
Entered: 0.25 kA
